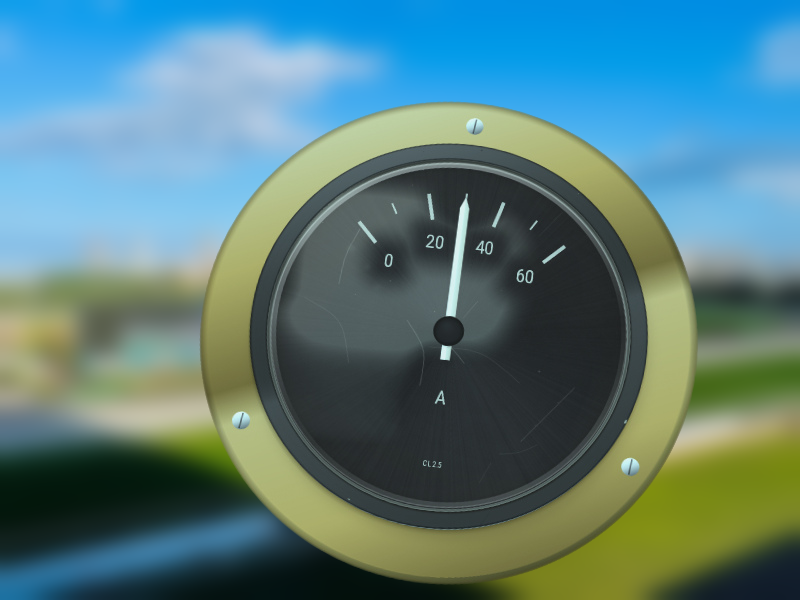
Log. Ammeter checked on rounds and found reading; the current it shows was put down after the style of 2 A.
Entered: 30 A
